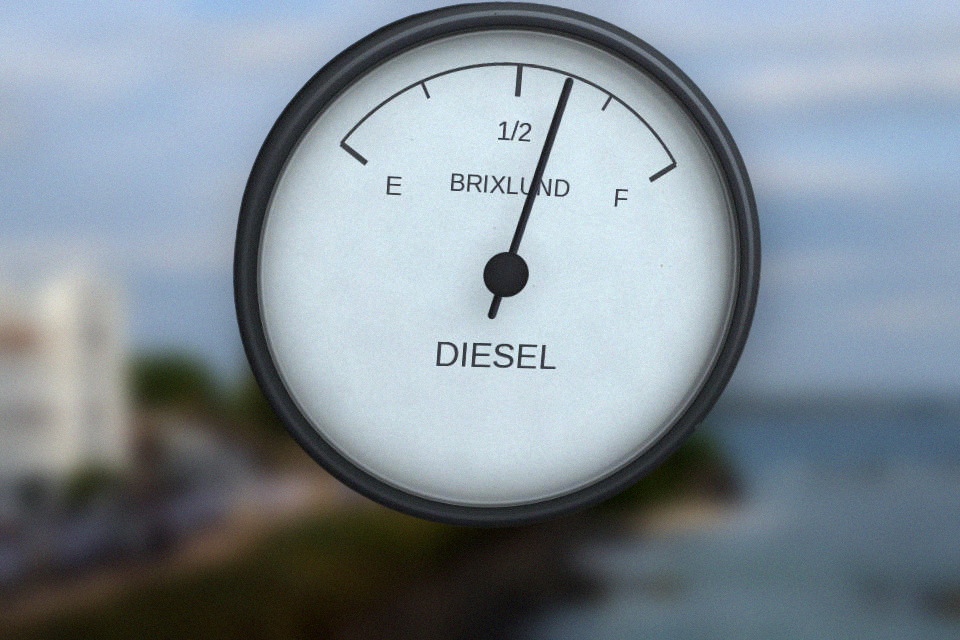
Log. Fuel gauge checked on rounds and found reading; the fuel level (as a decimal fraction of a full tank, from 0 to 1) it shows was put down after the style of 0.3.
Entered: 0.625
